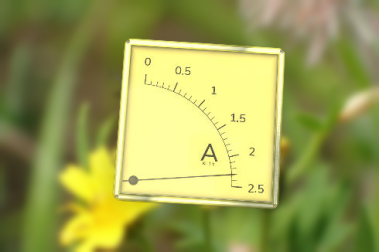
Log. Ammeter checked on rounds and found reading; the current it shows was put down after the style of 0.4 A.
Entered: 2.3 A
